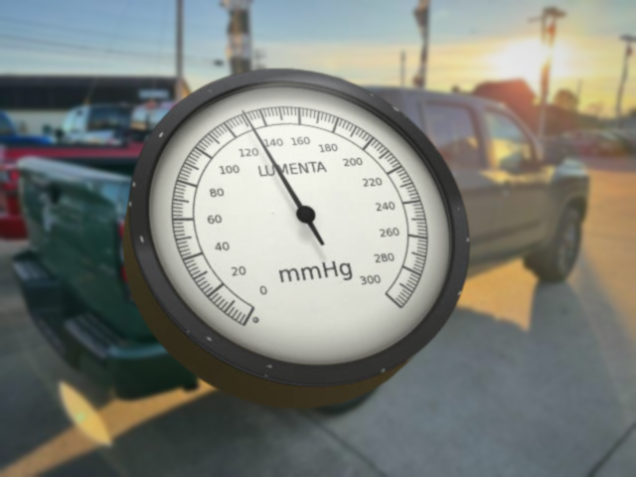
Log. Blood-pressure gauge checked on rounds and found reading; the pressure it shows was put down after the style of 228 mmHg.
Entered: 130 mmHg
